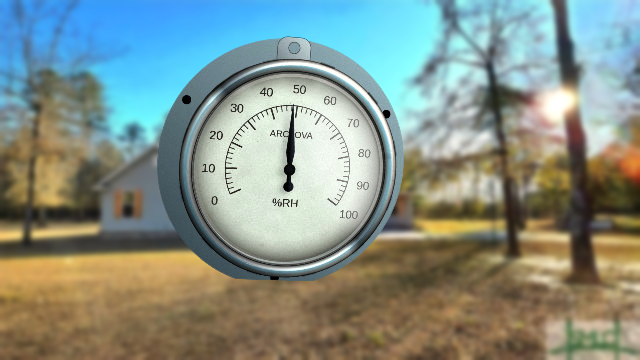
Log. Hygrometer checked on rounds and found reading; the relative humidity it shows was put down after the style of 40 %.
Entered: 48 %
